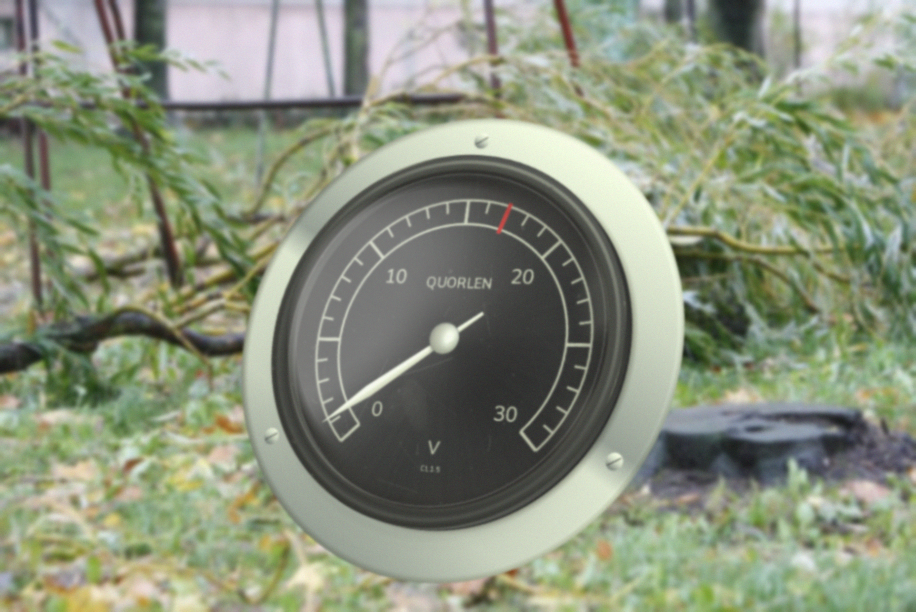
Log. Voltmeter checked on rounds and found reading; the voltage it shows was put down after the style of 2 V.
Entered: 1 V
